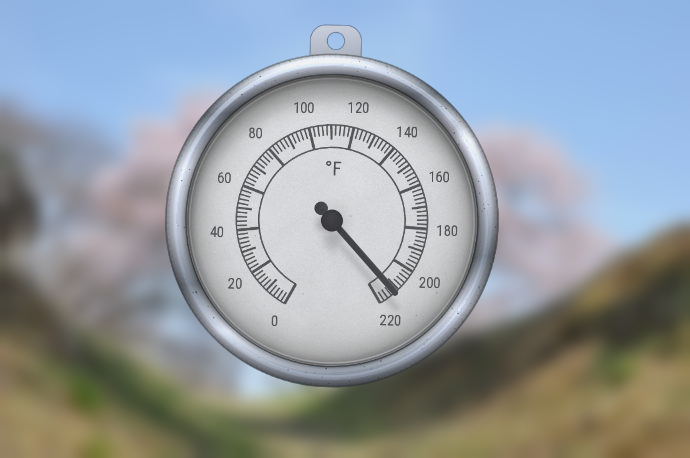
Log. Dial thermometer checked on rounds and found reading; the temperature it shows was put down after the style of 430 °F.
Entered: 212 °F
